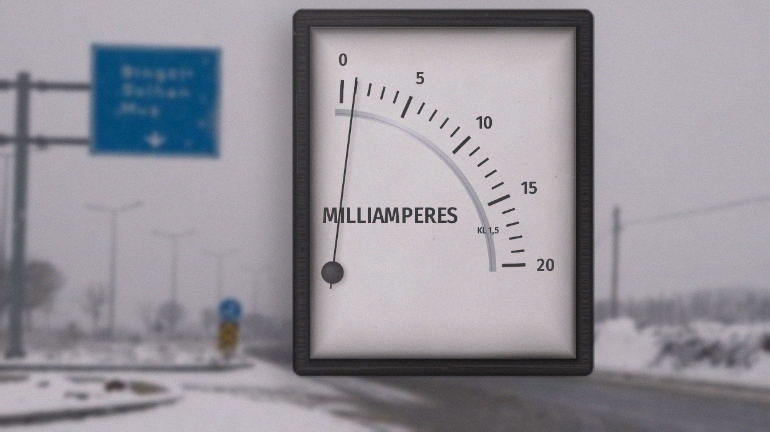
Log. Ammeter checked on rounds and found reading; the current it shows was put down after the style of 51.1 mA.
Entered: 1 mA
